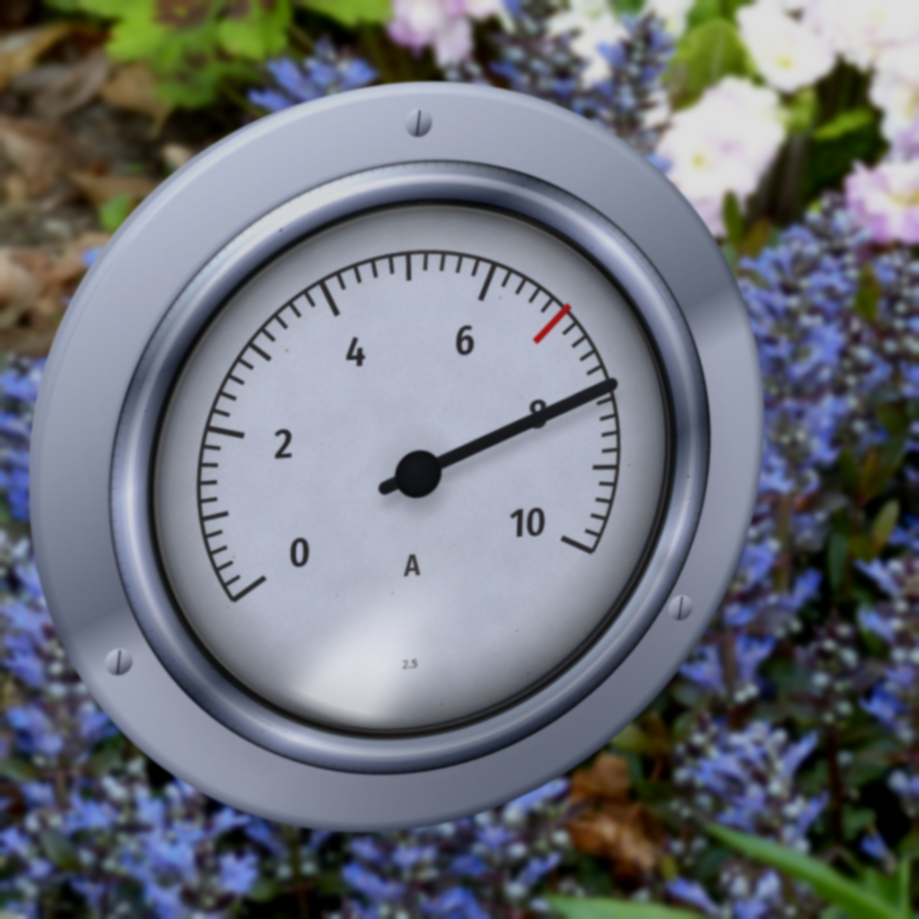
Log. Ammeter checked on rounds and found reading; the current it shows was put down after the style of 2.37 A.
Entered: 8 A
